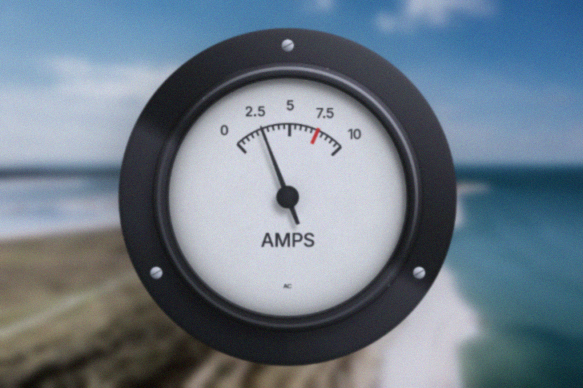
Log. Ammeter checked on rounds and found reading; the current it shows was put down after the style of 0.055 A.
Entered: 2.5 A
